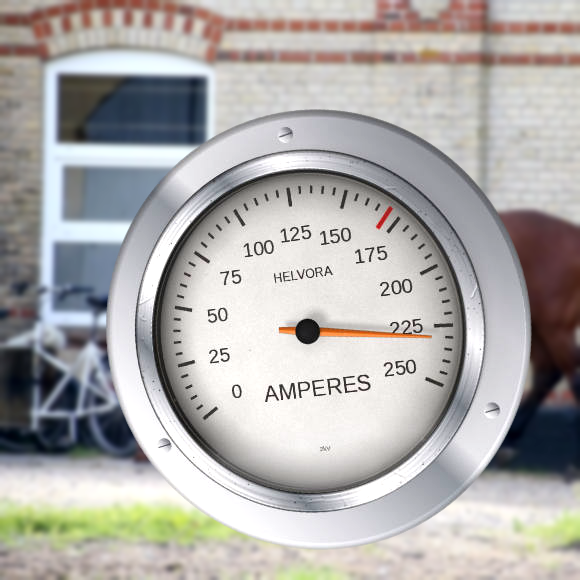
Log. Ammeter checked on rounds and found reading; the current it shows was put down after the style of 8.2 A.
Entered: 230 A
